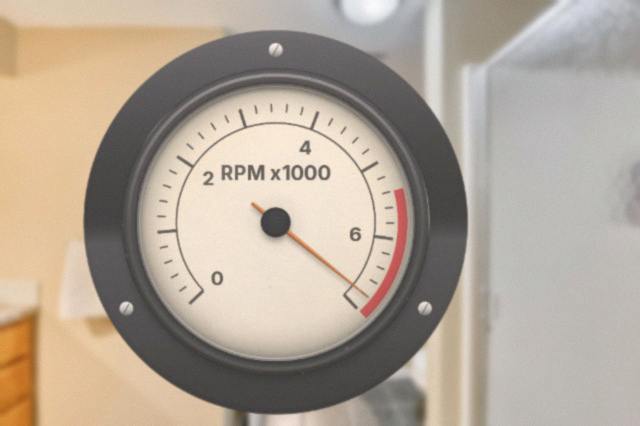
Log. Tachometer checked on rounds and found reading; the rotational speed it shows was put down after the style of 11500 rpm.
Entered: 6800 rpm
